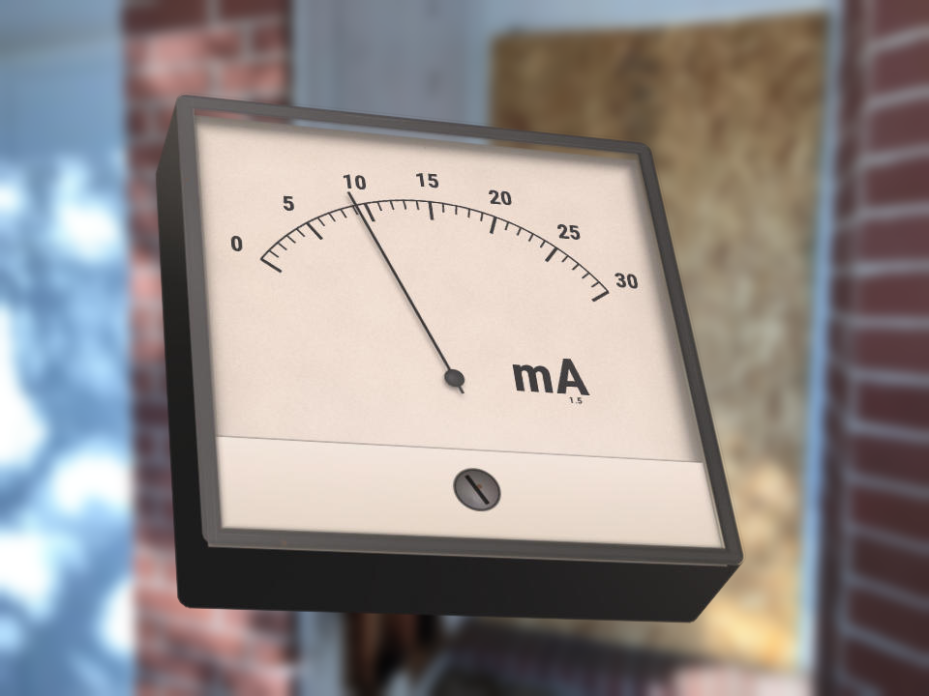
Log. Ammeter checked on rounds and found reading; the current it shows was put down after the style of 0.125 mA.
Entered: 9 mA
